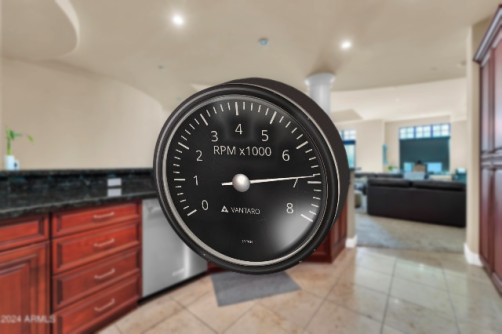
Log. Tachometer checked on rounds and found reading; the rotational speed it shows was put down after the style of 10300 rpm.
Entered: 6800 rpm
